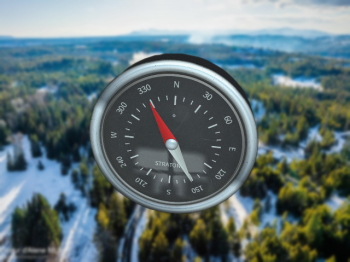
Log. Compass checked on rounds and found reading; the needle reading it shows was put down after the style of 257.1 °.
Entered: 330 °
